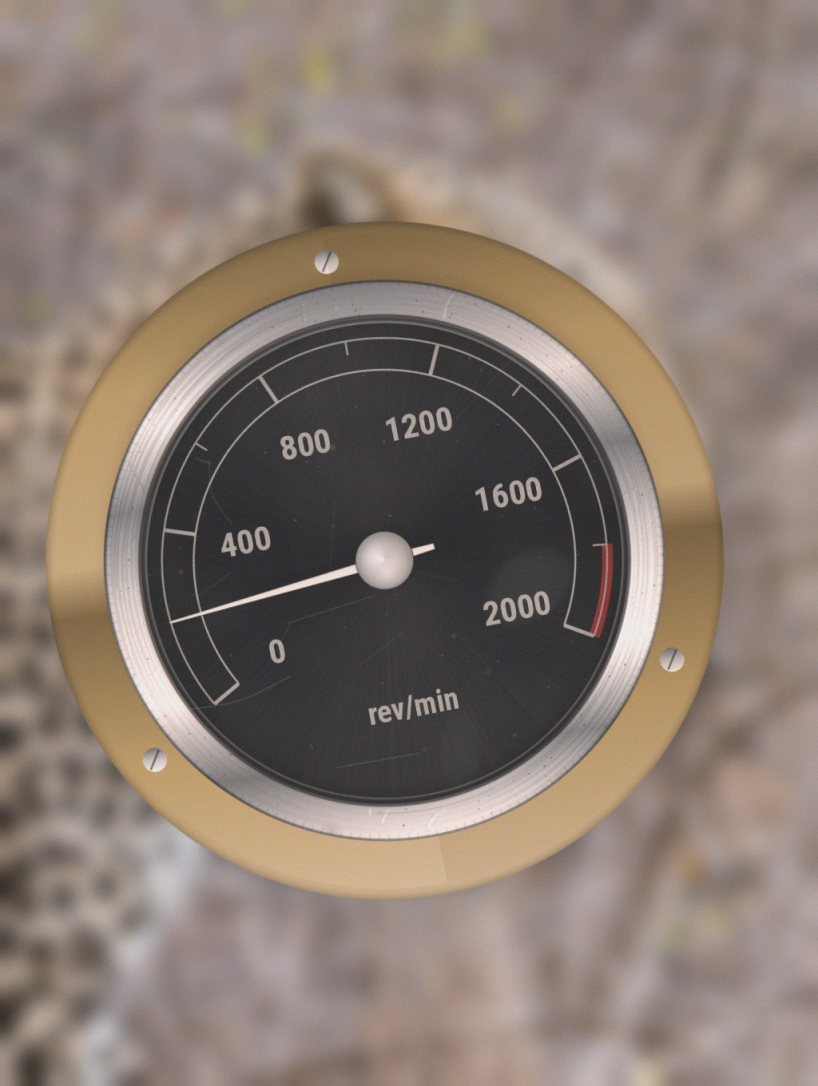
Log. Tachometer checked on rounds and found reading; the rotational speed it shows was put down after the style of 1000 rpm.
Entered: 200 rpm
